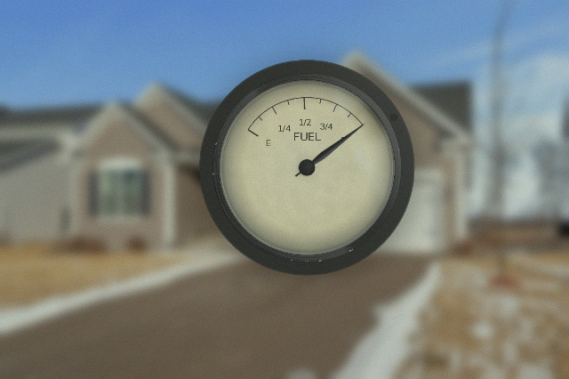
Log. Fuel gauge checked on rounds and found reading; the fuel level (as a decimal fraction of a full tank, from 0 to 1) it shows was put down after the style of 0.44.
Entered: 1
